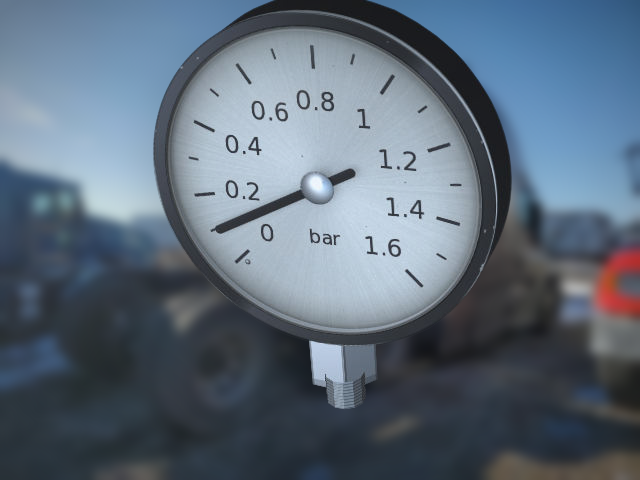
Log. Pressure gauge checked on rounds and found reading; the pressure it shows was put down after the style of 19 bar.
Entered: 0.1 bar
